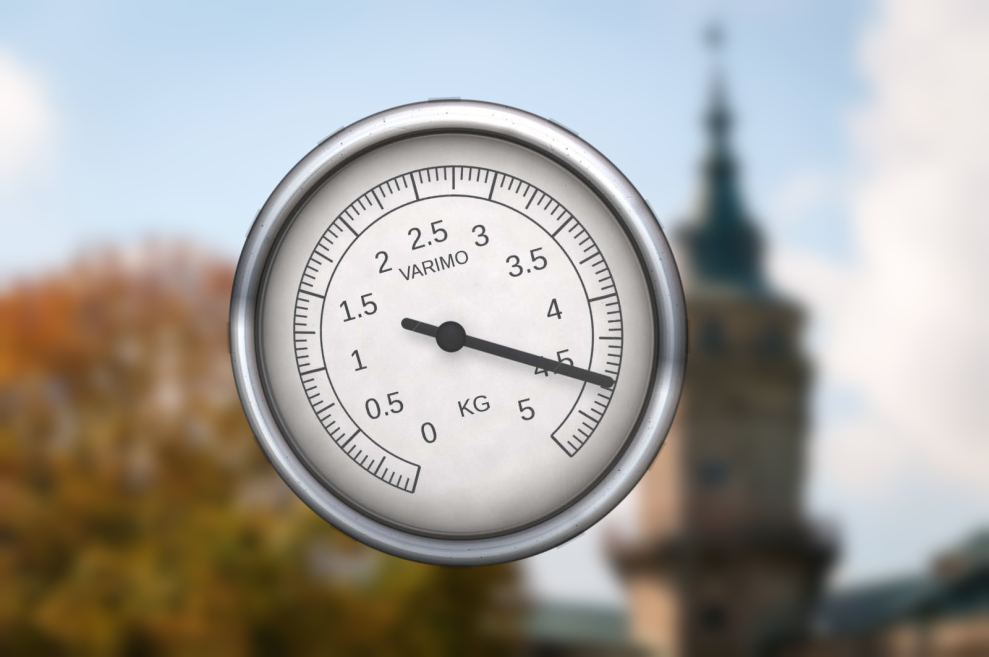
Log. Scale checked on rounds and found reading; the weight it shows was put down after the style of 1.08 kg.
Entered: 4.5 kg
